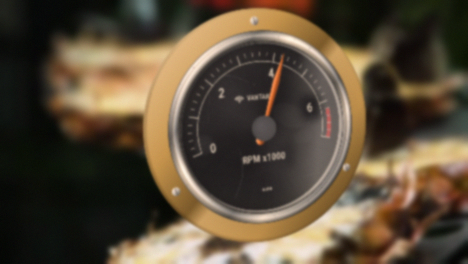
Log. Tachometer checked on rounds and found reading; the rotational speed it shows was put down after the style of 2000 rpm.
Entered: 4200 rpm
